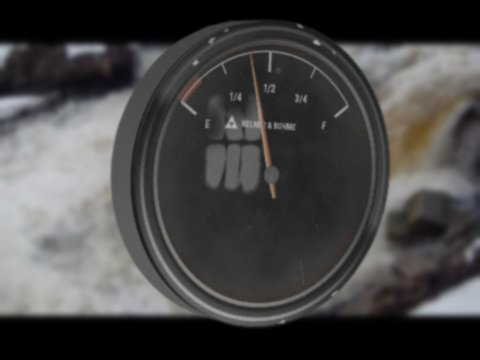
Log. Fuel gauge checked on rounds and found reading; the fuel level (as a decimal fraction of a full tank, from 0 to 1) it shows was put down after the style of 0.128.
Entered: 0.375
